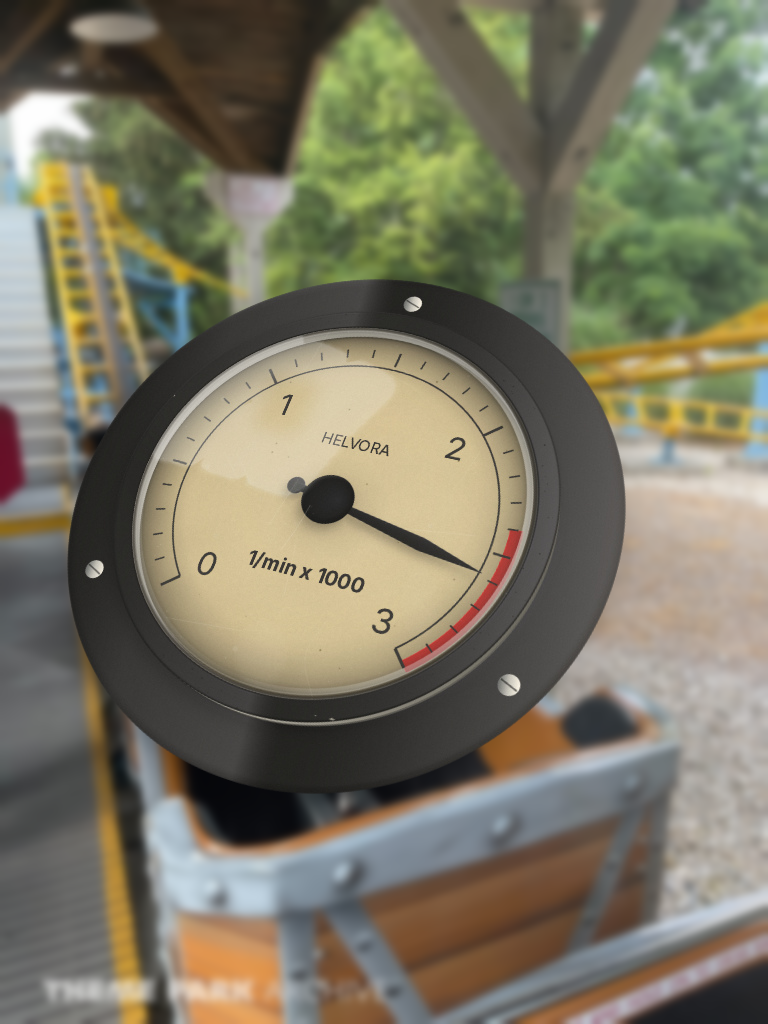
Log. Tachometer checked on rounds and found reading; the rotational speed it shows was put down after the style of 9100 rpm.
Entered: 2600 rpm
